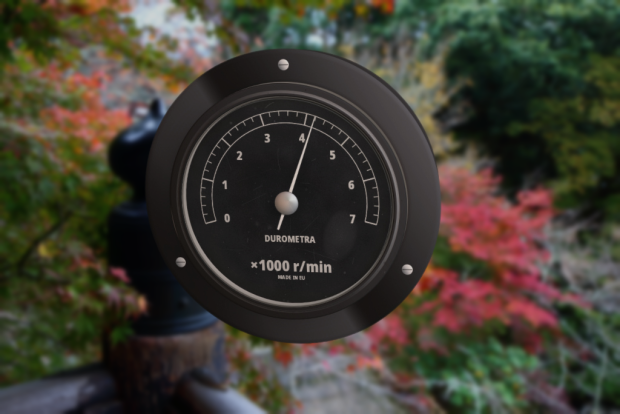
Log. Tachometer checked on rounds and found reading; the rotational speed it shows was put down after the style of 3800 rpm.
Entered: 4200 rpm
